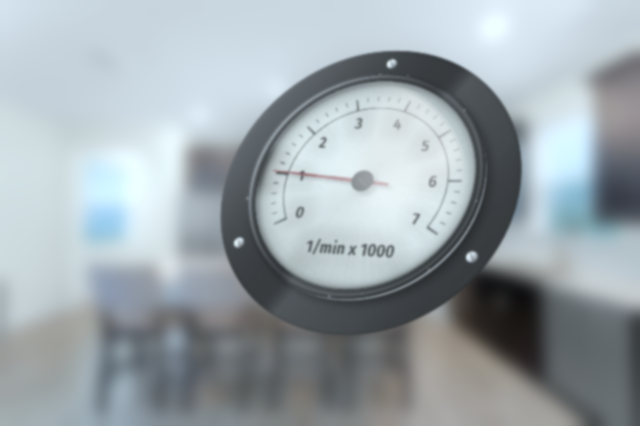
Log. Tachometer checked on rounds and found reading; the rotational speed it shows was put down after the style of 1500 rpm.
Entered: 1000 rpm
